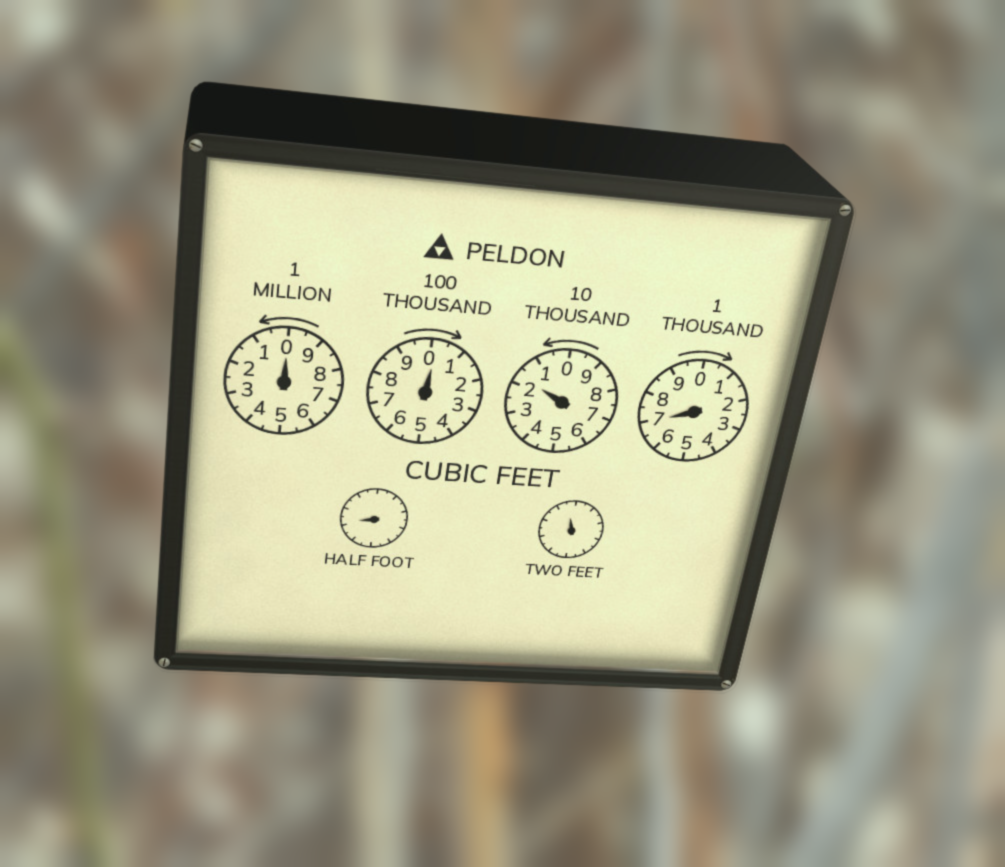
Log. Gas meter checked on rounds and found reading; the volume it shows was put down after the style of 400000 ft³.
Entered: 1700 ft³
